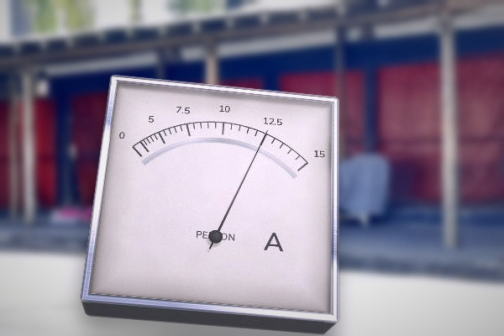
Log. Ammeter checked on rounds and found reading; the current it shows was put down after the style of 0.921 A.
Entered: 12.5 A
